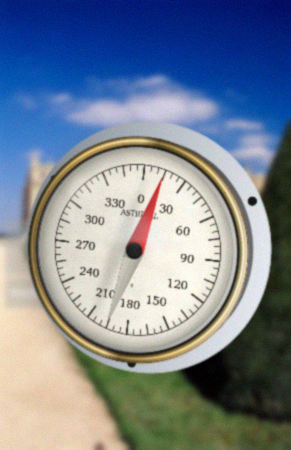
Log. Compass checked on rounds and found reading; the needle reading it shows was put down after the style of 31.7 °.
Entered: 15 °
